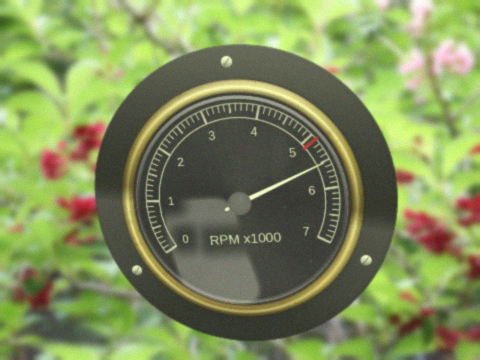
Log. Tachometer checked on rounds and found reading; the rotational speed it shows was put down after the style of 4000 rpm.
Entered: 5500 rpm
